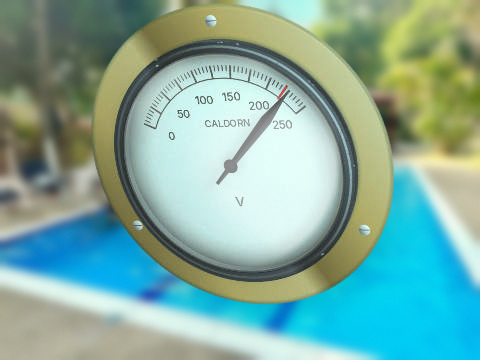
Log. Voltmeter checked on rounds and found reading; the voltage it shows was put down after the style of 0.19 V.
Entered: 225 V
